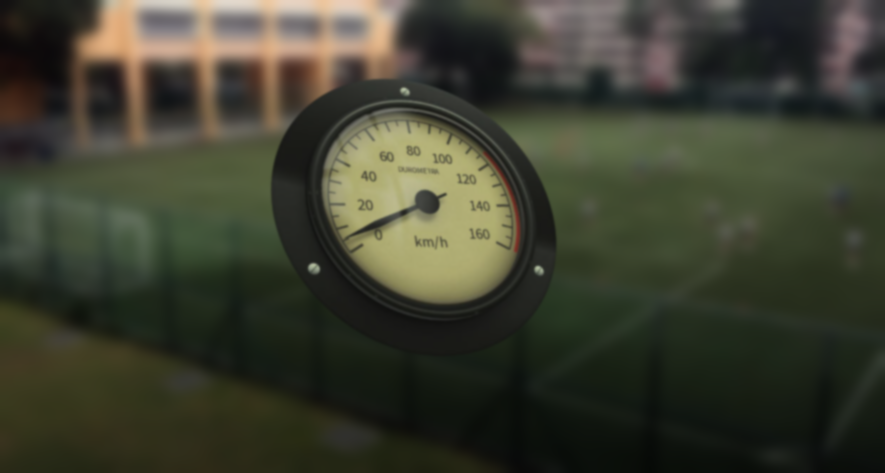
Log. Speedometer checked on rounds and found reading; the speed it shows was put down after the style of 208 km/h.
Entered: 5 km/h
